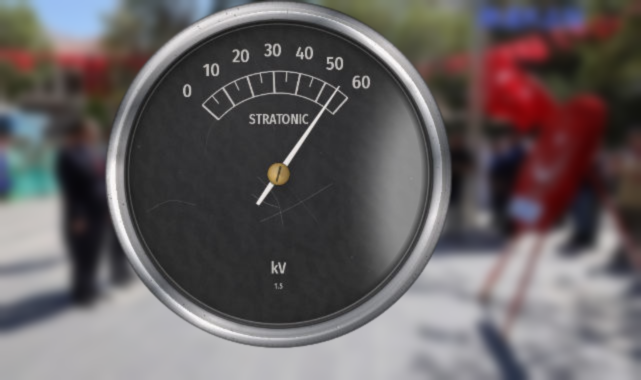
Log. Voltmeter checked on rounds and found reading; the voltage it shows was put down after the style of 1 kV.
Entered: 55 kV
